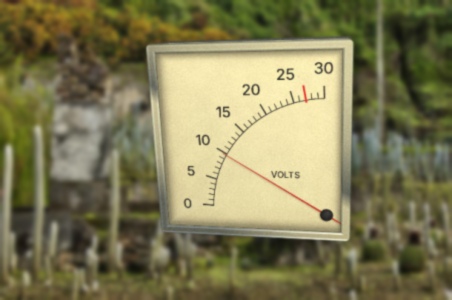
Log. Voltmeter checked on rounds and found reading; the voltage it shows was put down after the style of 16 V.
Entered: 10 V
